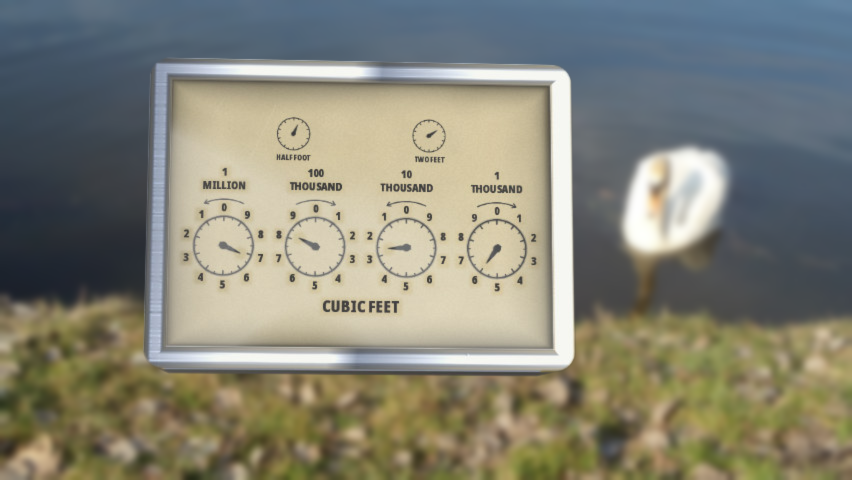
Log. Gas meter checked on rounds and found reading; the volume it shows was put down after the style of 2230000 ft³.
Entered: 682600 ft³
